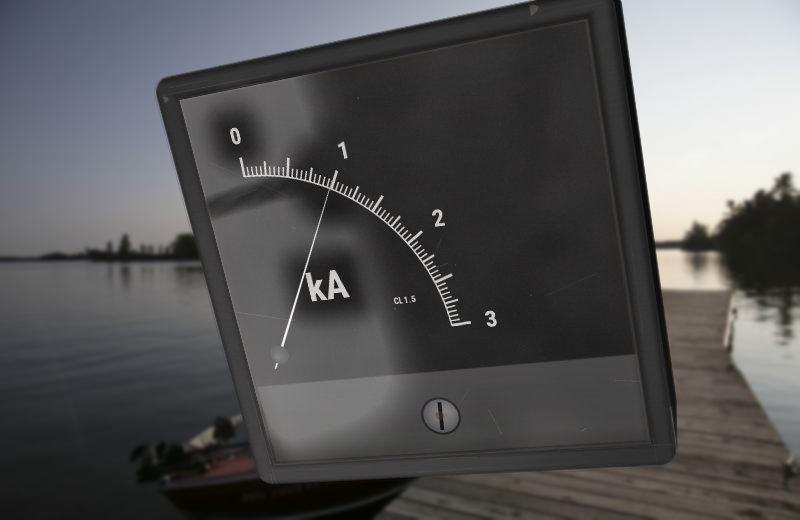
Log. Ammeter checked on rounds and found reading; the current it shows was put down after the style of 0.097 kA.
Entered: 1 kA
